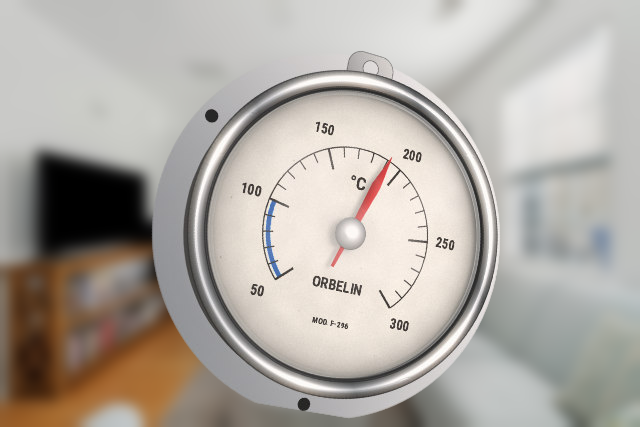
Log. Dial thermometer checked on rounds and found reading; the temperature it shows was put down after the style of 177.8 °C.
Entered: 190 °C
